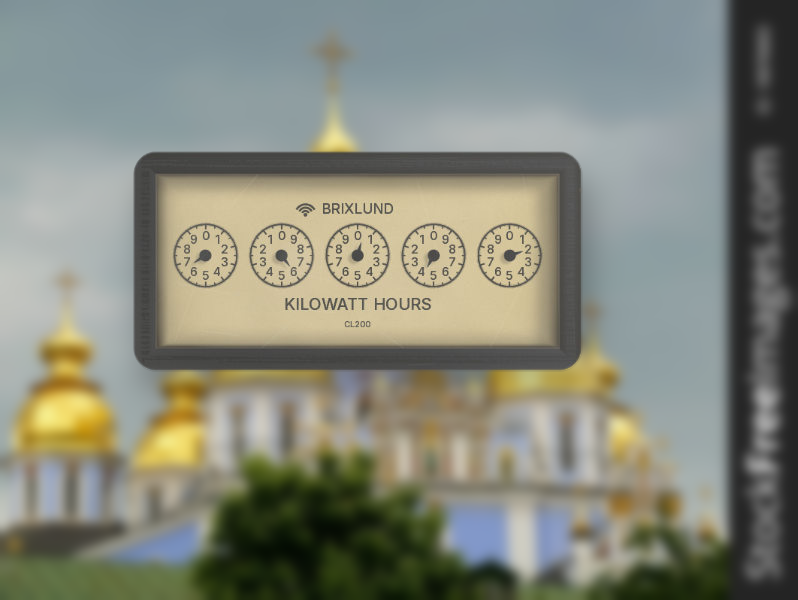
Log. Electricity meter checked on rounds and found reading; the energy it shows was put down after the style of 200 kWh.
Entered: 66042 kWh
